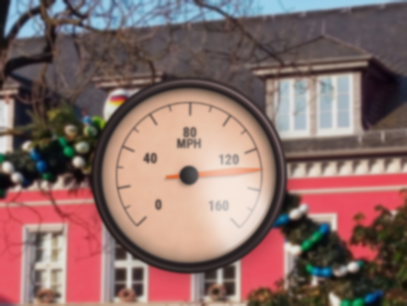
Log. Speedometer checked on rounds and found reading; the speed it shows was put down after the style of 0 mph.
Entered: 130 mph
